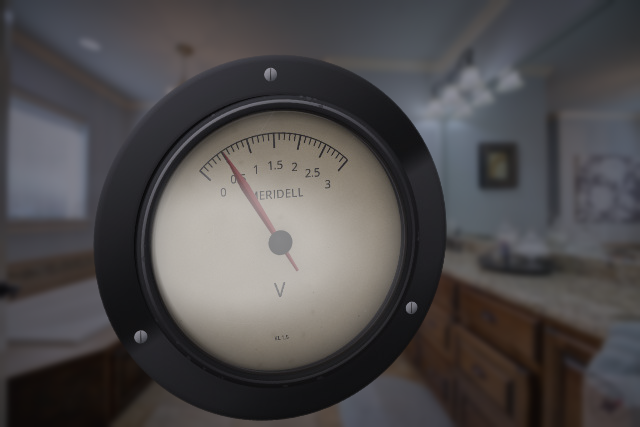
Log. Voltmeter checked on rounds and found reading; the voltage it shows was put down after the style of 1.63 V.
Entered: 0.5 V
